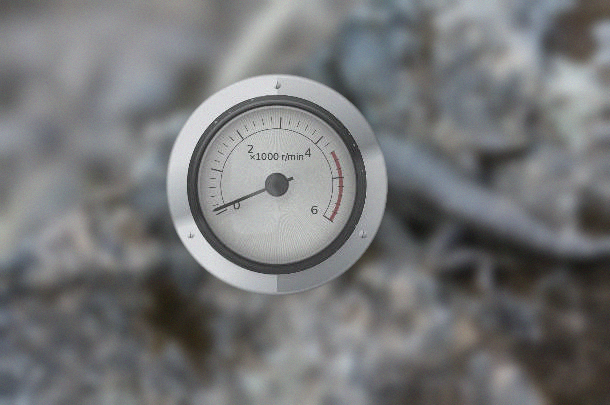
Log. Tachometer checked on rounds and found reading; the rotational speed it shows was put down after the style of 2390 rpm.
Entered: 100 rpm
